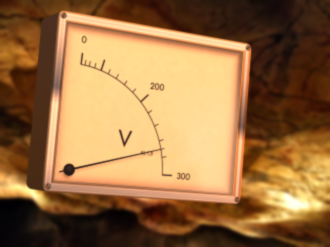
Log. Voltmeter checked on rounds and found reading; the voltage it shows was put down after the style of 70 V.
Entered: 270 V
